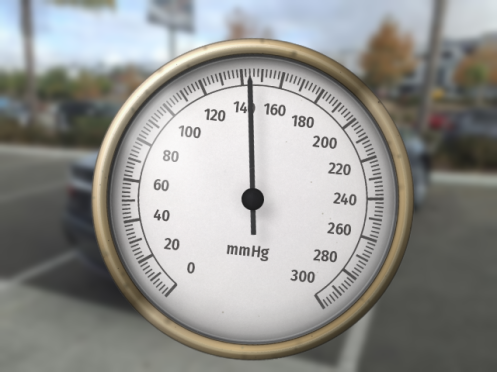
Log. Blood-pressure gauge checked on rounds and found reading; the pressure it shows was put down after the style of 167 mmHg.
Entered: 144 mmHg
